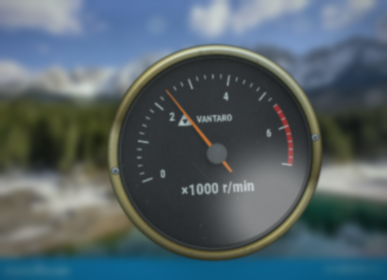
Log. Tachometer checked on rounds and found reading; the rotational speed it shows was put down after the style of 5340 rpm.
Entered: 2400 rpm
